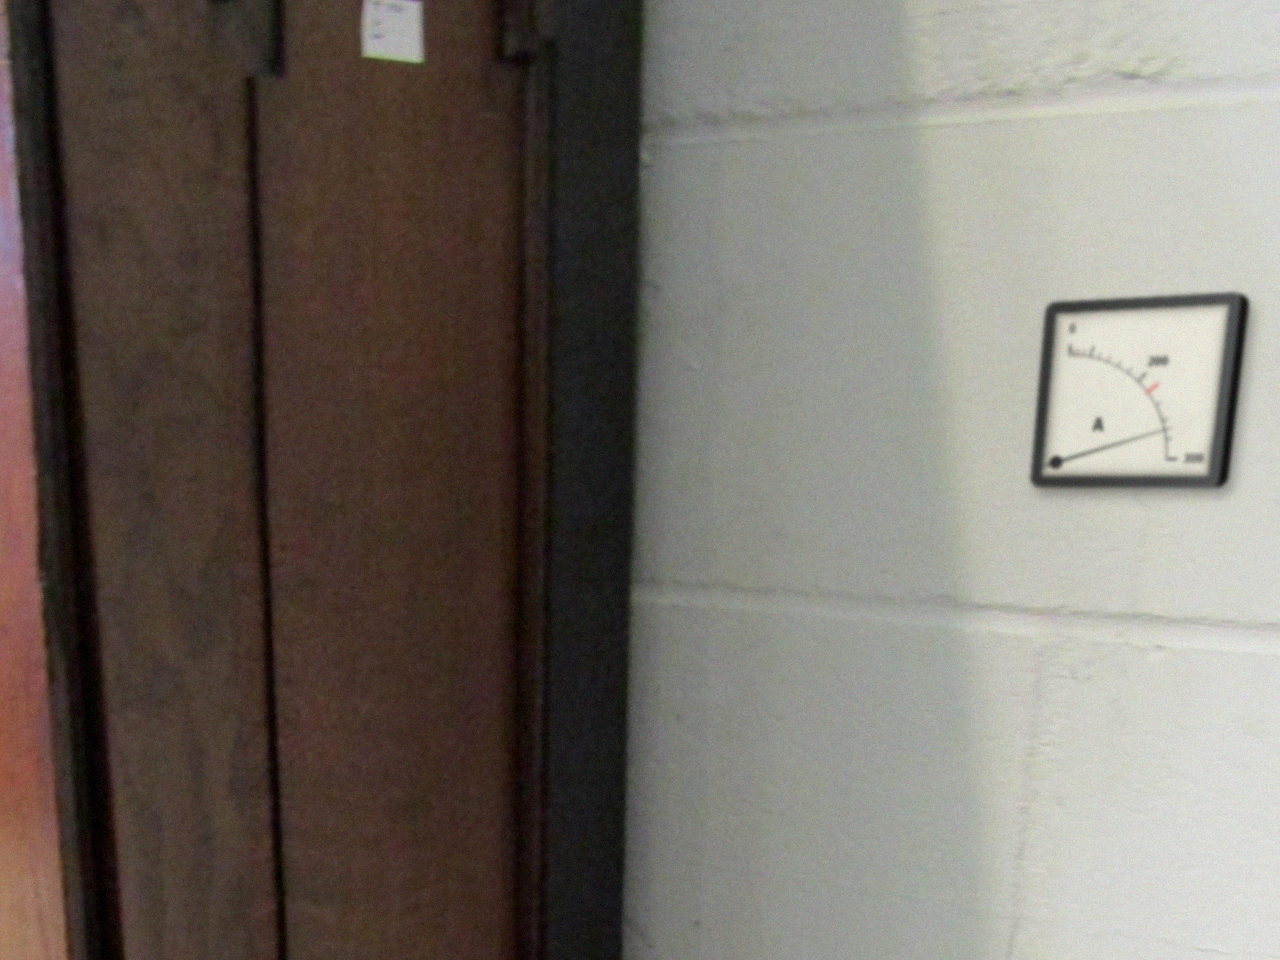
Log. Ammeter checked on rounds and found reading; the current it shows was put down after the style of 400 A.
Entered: 270 A
